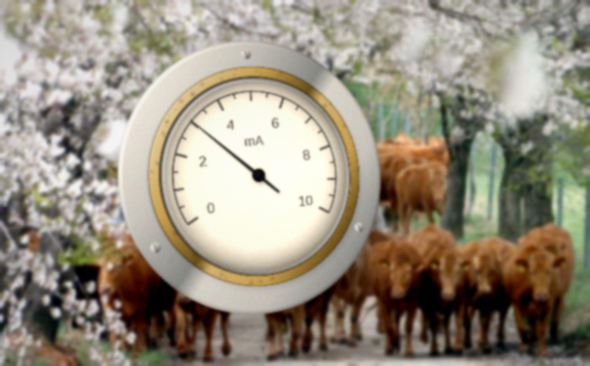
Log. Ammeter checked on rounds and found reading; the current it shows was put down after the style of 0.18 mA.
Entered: 3 mA
